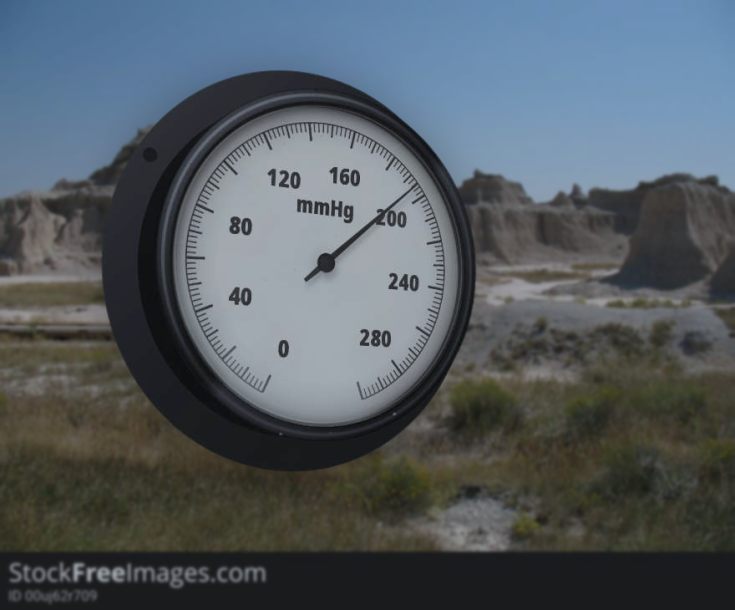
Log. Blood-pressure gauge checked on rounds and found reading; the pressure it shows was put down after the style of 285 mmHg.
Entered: 194 mmHg
